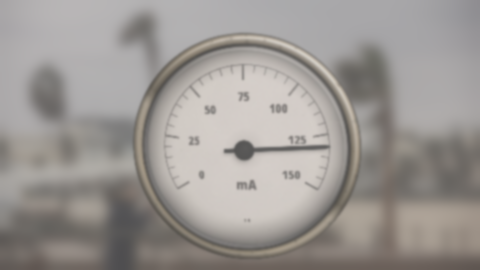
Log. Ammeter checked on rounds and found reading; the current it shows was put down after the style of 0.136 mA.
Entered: 130 mA
